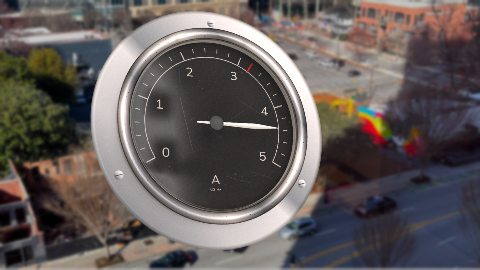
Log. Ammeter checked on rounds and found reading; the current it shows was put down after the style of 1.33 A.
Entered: 4.4 A
